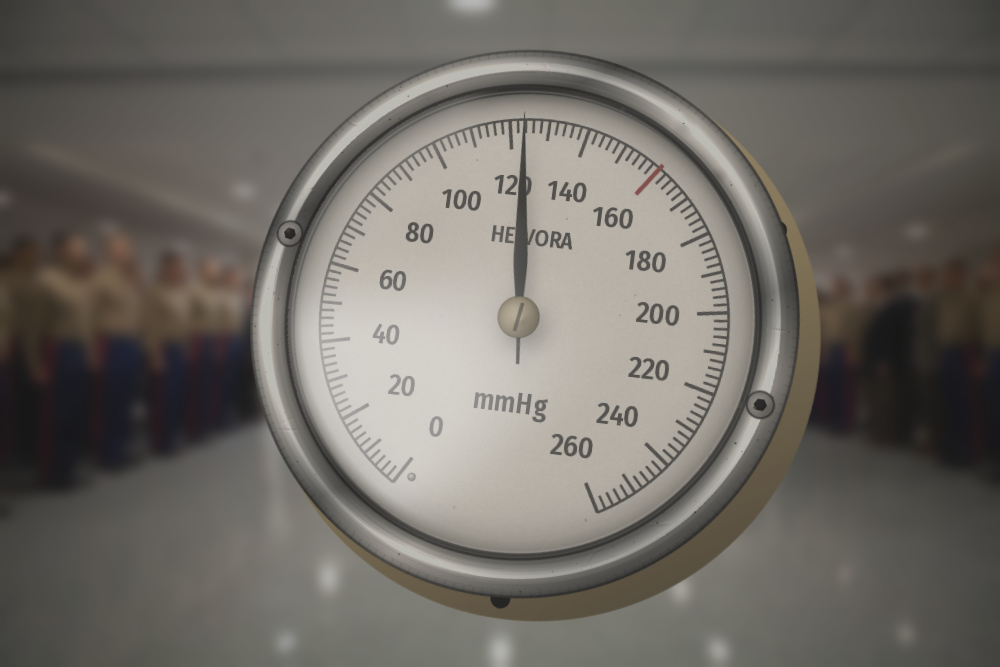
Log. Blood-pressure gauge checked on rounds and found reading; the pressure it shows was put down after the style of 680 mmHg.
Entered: 124 mmHg
